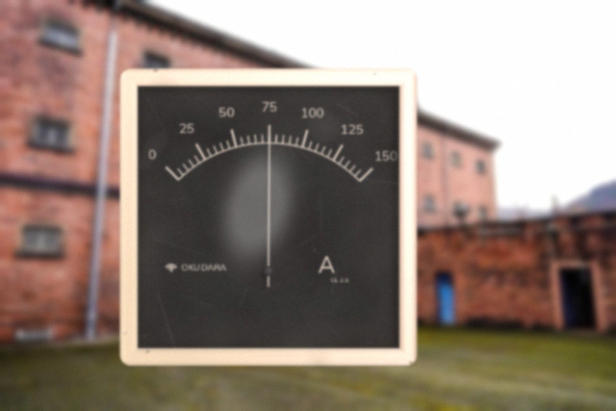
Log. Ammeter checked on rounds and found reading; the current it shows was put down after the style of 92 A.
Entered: 75 A
